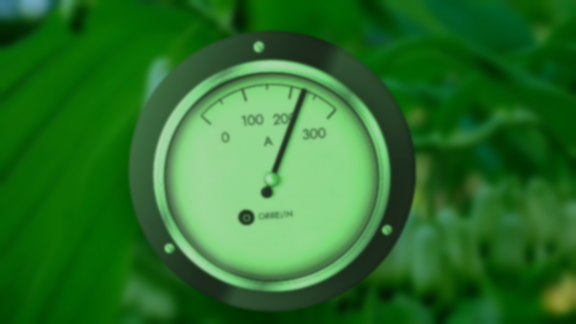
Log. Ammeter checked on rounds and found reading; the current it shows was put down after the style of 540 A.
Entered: 225 A
